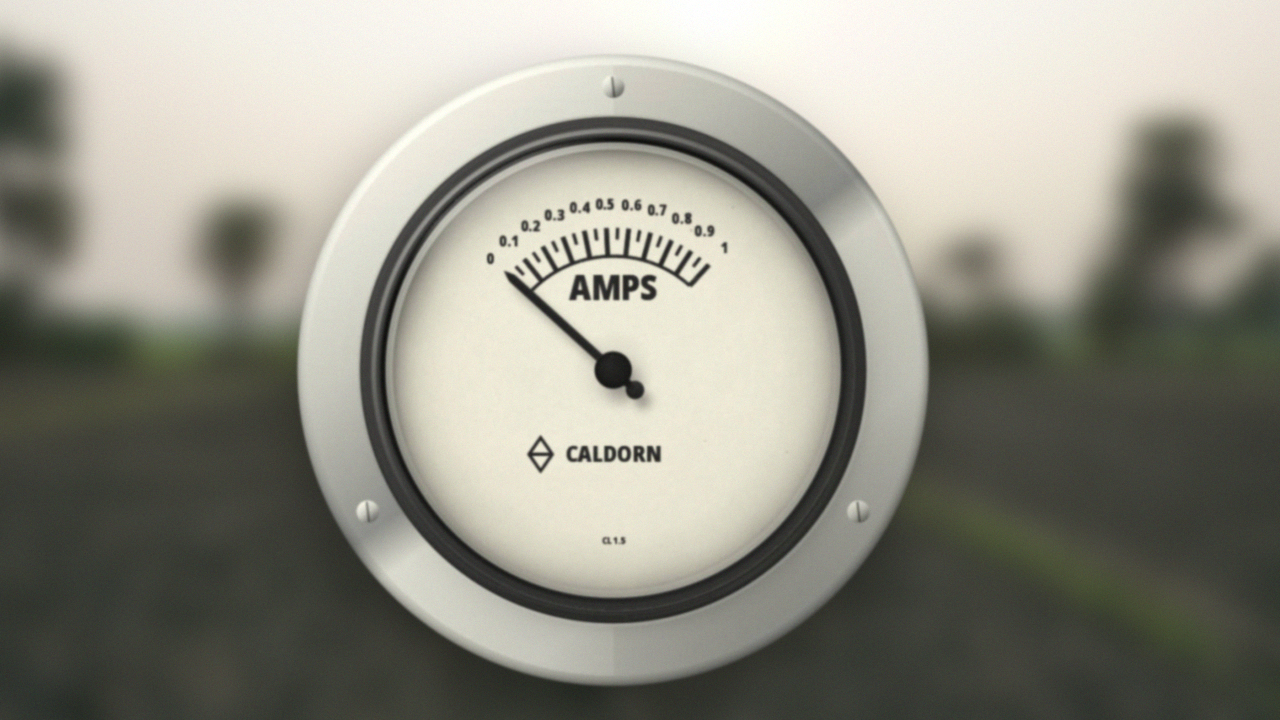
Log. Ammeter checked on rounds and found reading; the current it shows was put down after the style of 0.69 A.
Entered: 0 A
